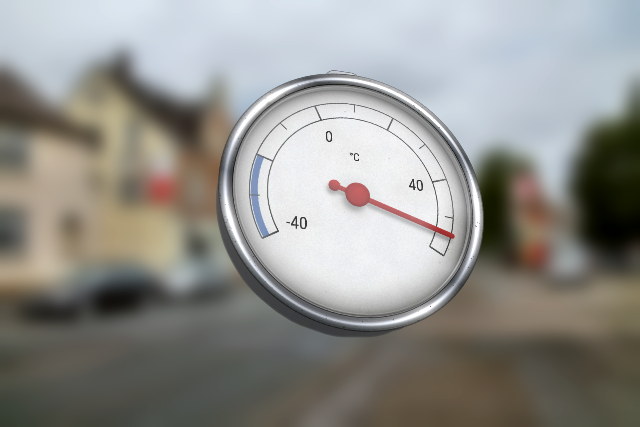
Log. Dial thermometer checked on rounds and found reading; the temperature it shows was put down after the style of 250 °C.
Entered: 55 °C
